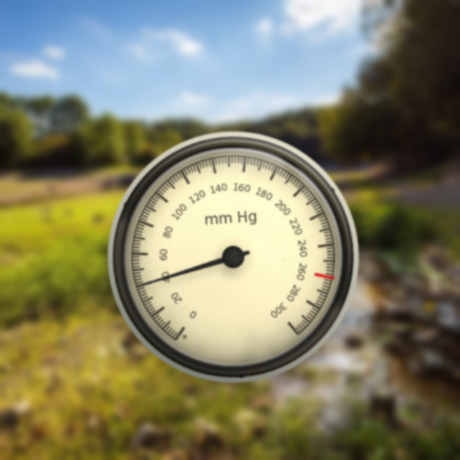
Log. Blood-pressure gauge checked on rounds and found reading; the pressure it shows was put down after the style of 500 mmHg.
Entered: 40 mmHg
